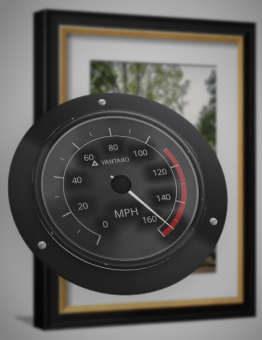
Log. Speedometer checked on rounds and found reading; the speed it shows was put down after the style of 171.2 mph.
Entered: 155 mph
